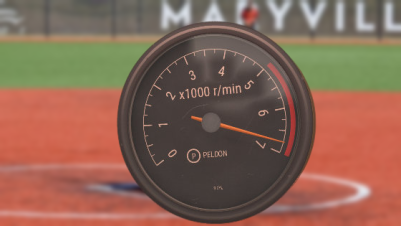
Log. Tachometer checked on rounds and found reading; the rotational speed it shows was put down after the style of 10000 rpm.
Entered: 6750 rpm
